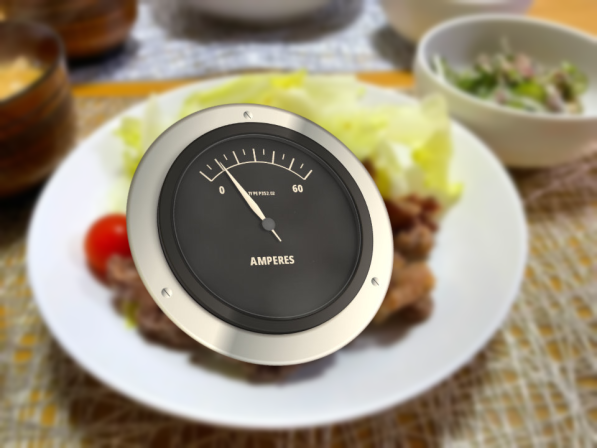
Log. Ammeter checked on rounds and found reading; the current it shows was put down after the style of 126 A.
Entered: 10 A
